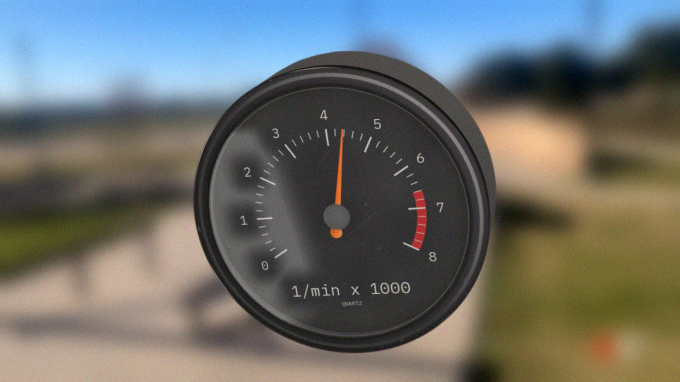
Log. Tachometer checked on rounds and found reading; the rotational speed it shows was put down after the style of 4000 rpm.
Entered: 4400 rpm
